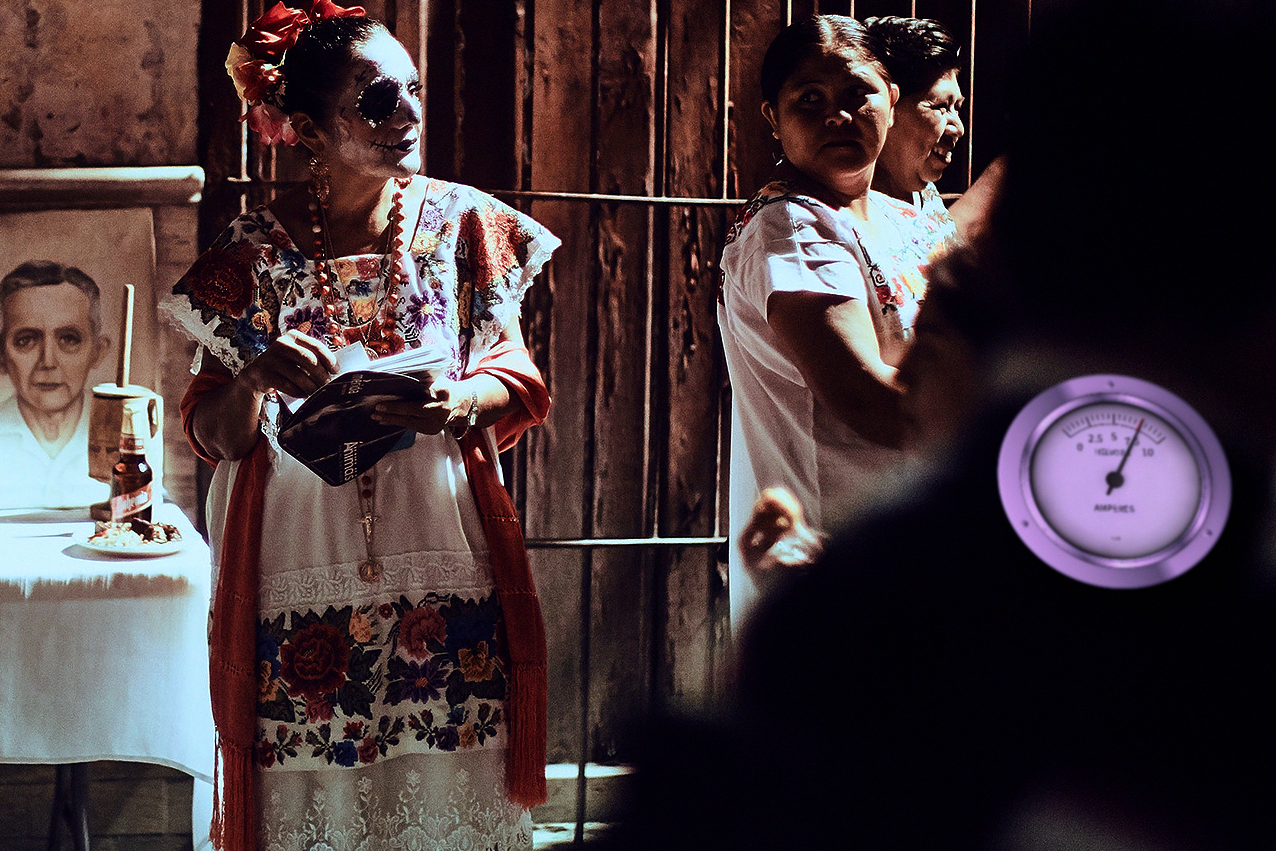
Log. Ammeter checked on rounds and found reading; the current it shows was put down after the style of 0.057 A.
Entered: 7.5 A
